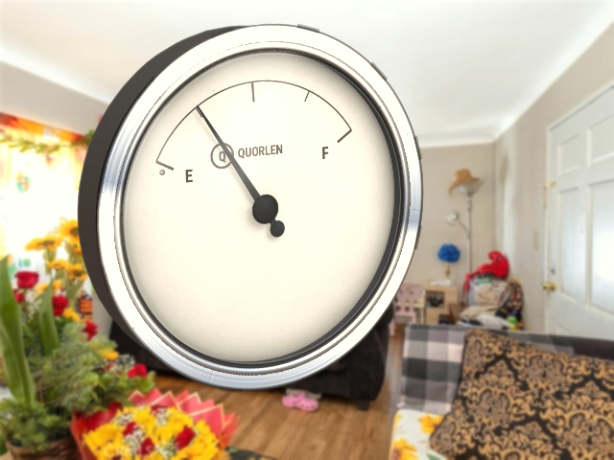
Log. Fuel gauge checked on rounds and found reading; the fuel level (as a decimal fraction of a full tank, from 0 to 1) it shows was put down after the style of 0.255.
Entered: 0.25
